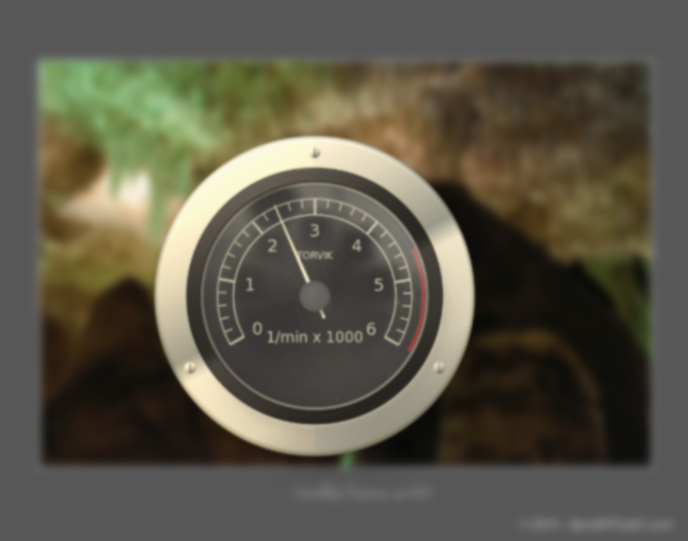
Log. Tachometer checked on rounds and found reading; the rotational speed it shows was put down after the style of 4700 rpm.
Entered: 2400 rpm
